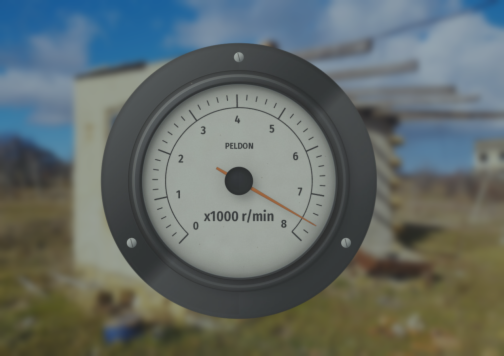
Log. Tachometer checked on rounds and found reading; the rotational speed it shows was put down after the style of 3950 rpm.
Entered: 7600 rpm
